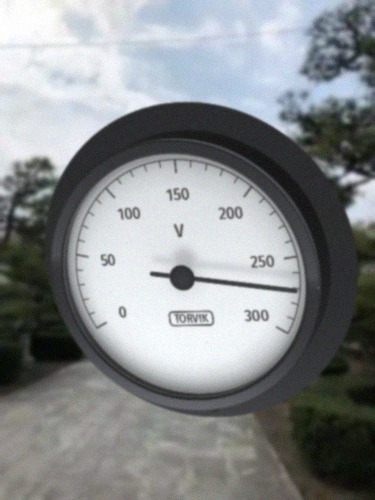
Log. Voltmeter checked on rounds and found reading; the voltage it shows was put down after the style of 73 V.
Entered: 270 V
